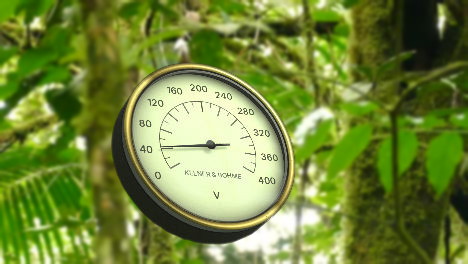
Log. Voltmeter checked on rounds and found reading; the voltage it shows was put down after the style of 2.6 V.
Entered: 40 V
